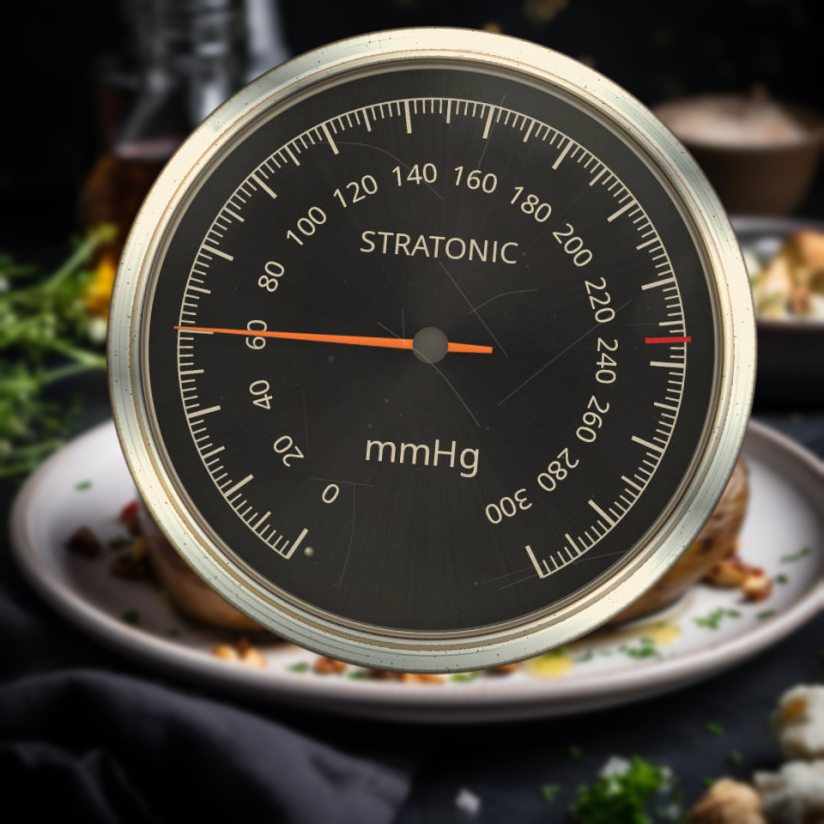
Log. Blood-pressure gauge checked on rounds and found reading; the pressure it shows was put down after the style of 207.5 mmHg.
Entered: 60 mmHg
